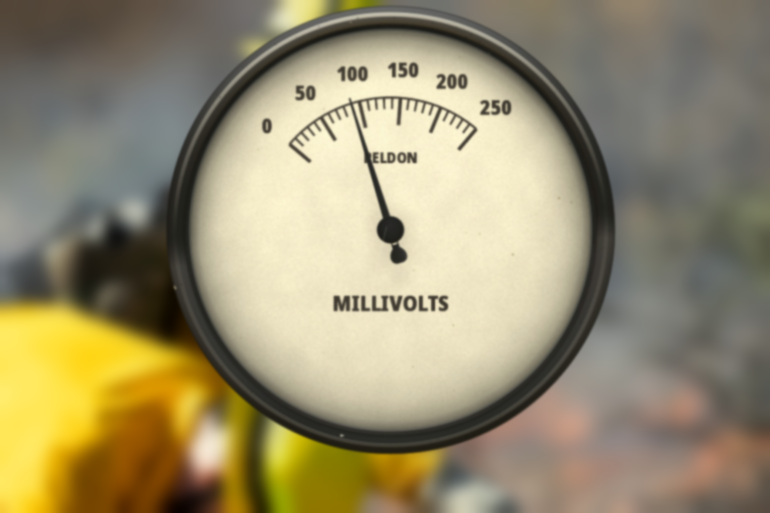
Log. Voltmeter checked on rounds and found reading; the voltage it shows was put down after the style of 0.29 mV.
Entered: 90 mV
